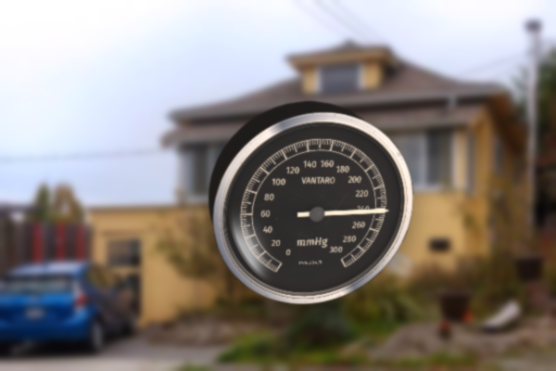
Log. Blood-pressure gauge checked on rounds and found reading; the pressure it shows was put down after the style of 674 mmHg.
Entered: 240 mmHg
